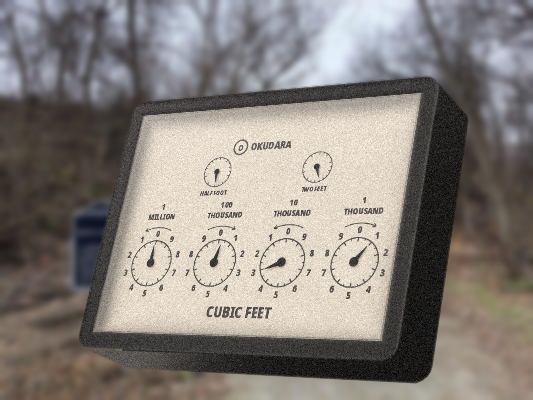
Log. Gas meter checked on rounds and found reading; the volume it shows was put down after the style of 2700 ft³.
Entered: 3100 ft³
